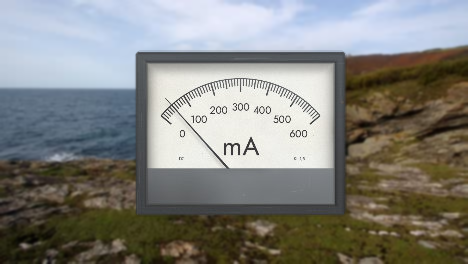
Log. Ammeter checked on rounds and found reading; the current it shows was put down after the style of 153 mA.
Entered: 50 mA
